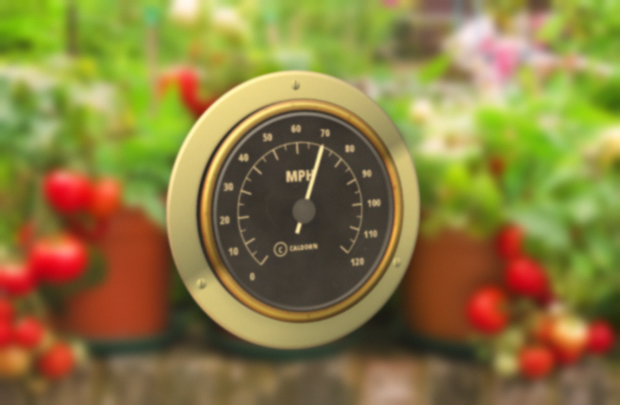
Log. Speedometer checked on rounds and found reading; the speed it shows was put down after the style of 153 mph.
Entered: 70 mph
